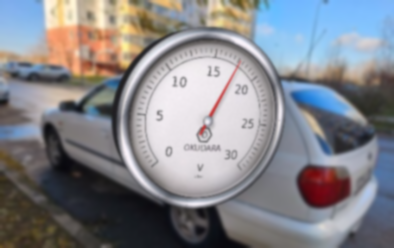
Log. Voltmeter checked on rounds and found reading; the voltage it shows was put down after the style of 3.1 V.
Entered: 17.5 V
